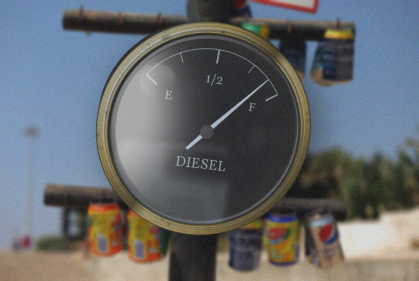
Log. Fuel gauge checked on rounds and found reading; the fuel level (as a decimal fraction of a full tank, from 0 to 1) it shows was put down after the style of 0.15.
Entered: 0.875
